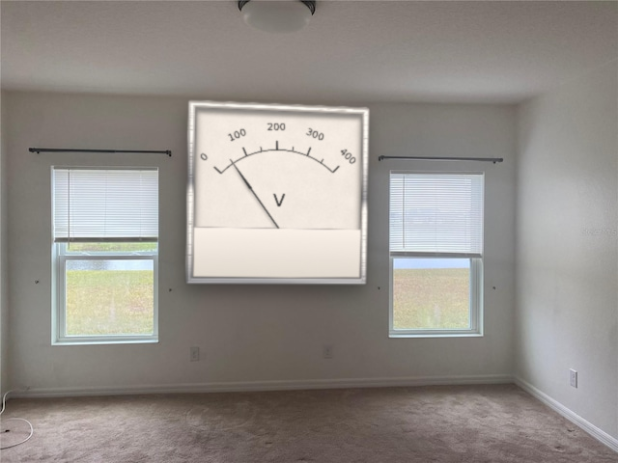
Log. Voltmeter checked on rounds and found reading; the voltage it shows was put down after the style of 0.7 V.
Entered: 50 V
